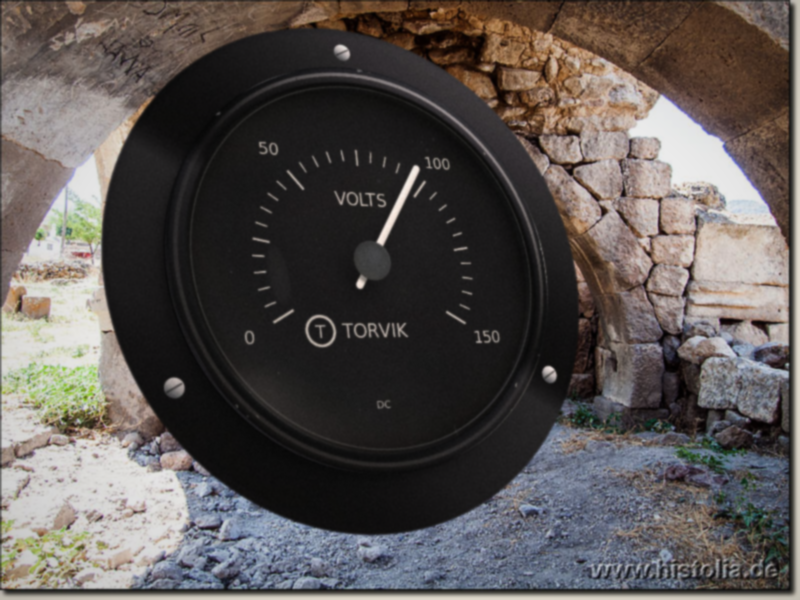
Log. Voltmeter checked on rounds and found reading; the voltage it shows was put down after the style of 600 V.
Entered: 95 V
